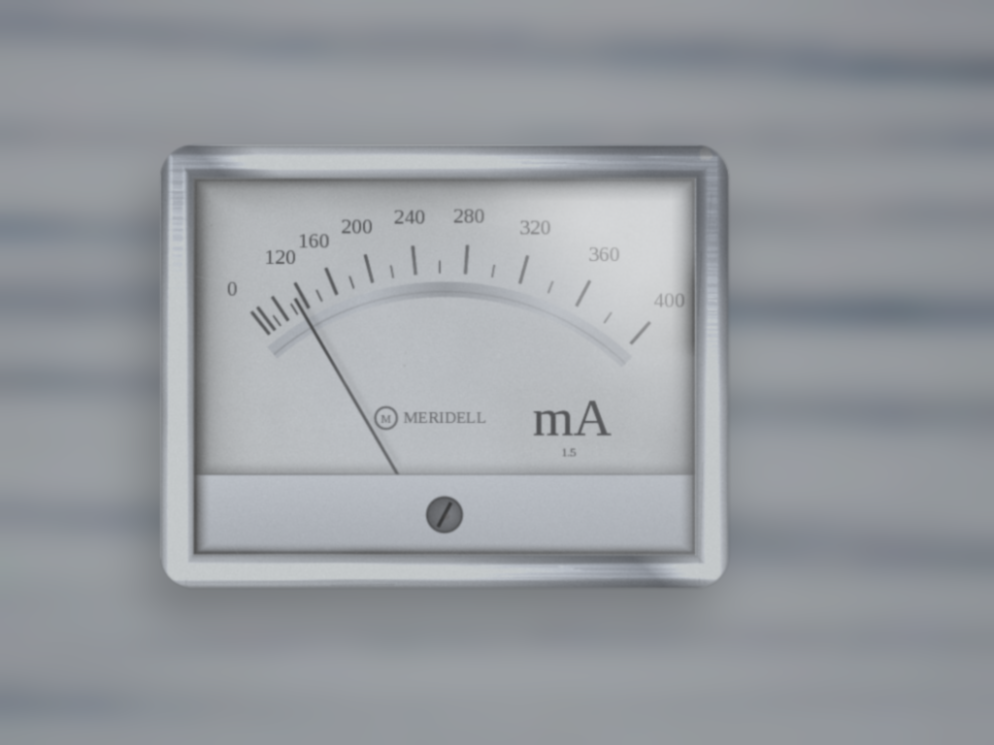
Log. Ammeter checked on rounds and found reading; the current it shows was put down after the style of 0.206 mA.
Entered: 110 mA
